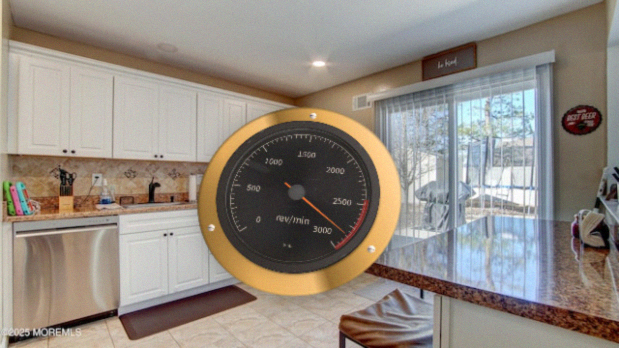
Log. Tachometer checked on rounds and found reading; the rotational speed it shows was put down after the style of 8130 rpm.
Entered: 2850 rpm
